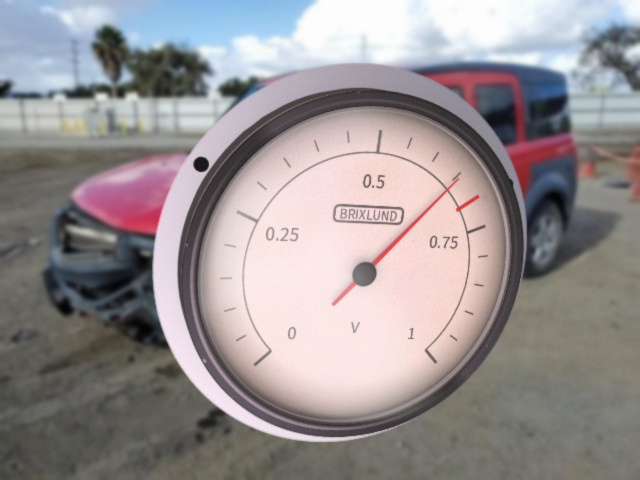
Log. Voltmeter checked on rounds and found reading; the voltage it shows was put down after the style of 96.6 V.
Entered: 0.65 V
